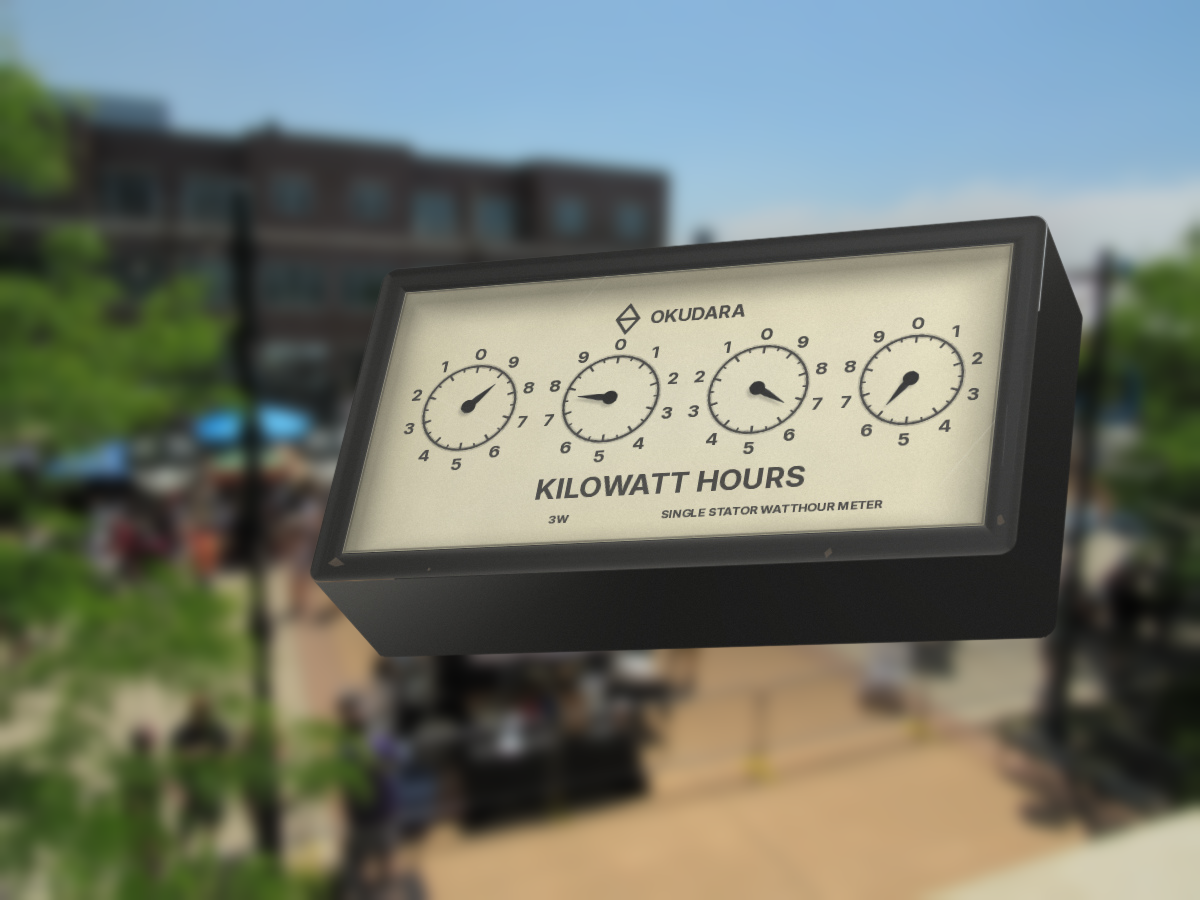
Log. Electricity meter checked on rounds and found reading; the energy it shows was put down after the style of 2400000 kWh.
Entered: 8766 kWh
